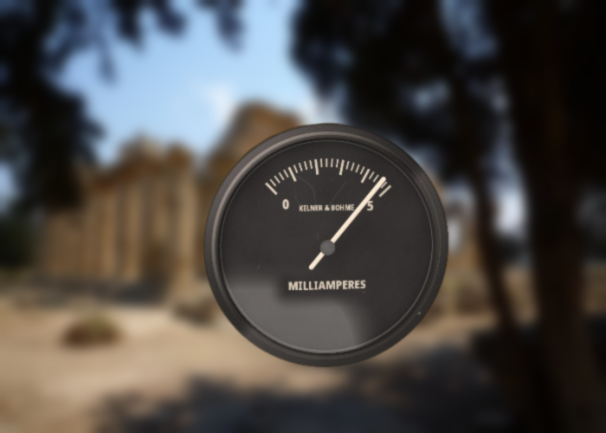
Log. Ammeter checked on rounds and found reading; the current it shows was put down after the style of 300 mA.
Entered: 4.6 mA
